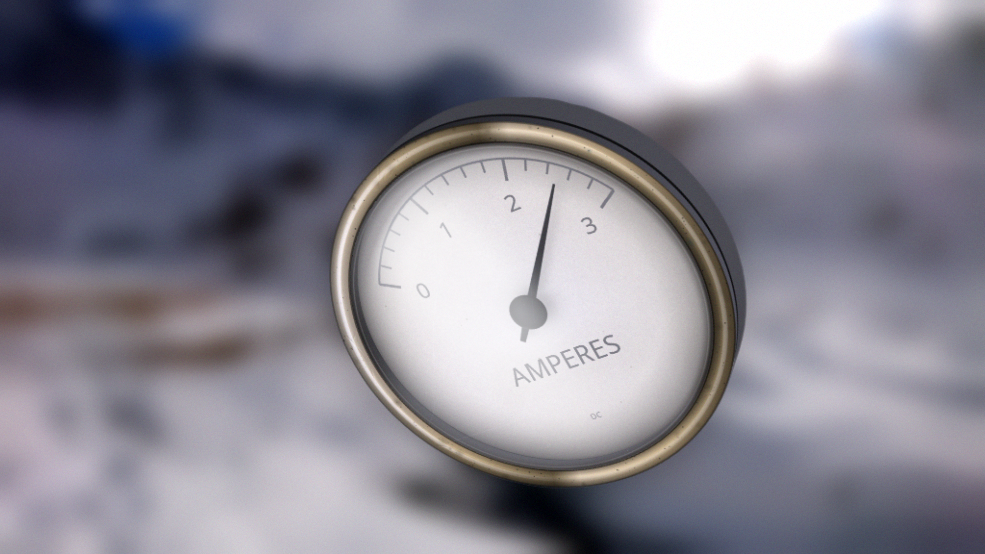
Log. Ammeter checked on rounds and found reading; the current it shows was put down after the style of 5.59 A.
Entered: 2.5 A
